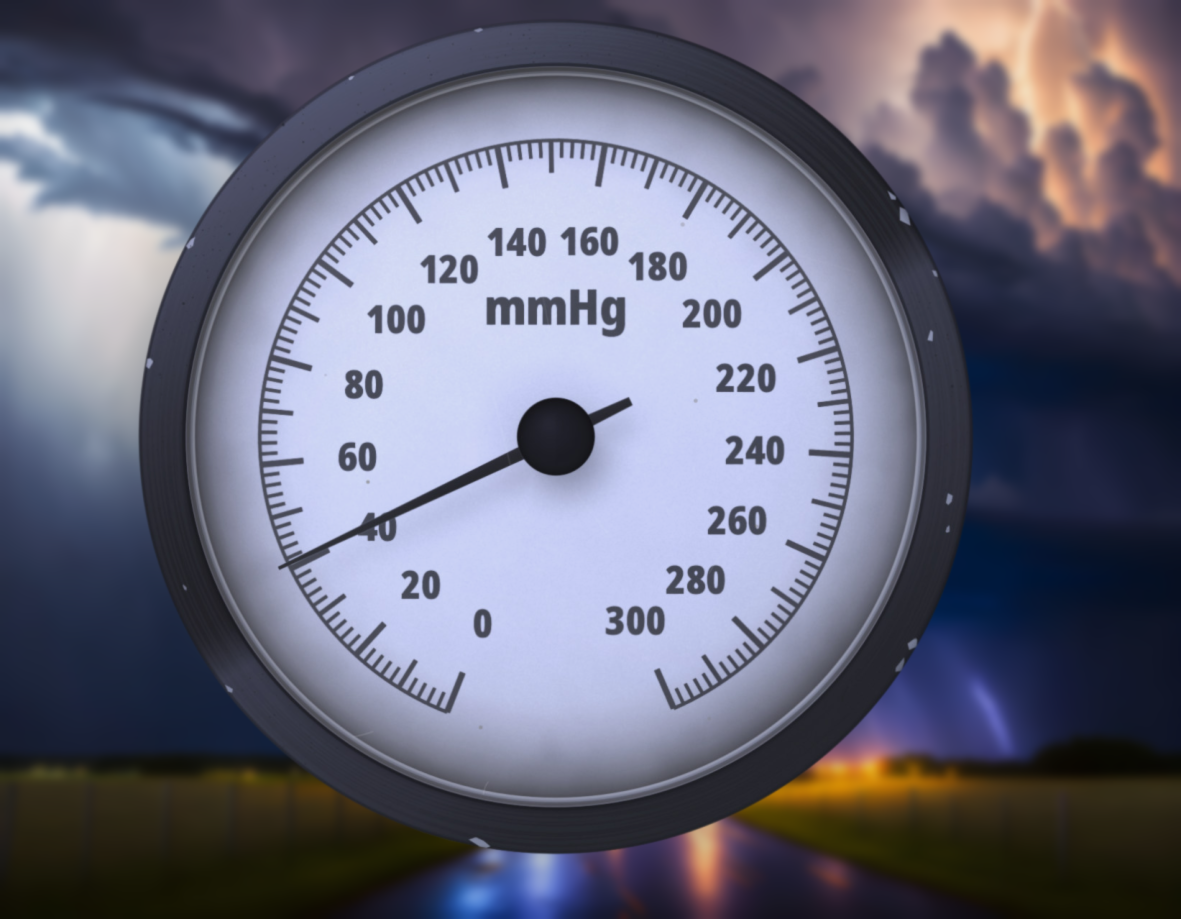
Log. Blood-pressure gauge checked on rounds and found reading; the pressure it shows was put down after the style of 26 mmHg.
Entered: 41 mmHg
